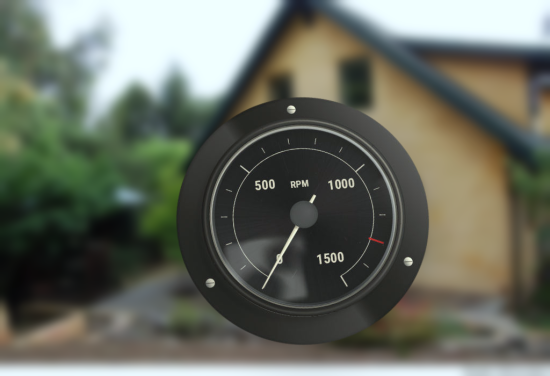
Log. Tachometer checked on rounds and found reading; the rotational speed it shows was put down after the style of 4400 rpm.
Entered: 0 rpm
